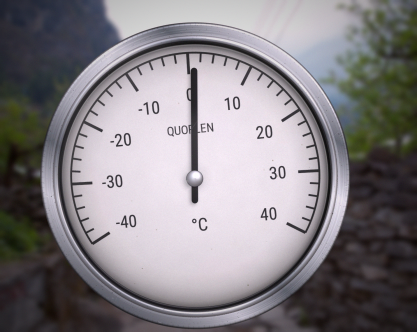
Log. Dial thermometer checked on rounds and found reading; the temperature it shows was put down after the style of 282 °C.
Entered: 1 °C
